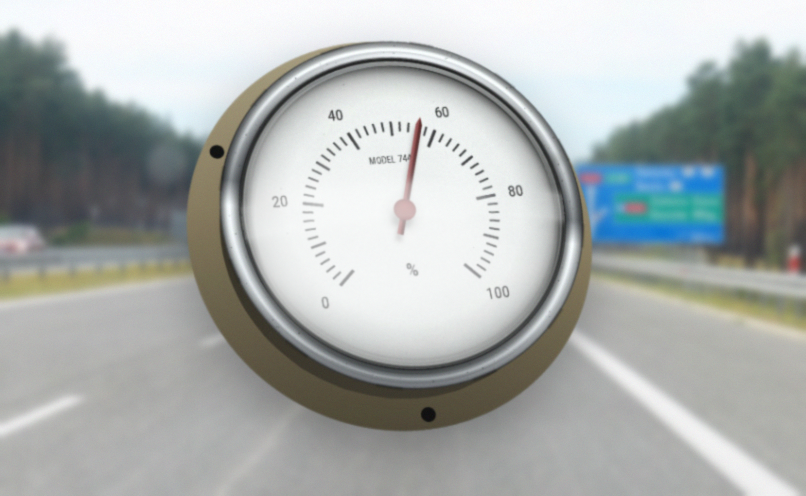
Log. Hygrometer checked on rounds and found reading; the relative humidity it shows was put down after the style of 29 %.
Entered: 56 %
